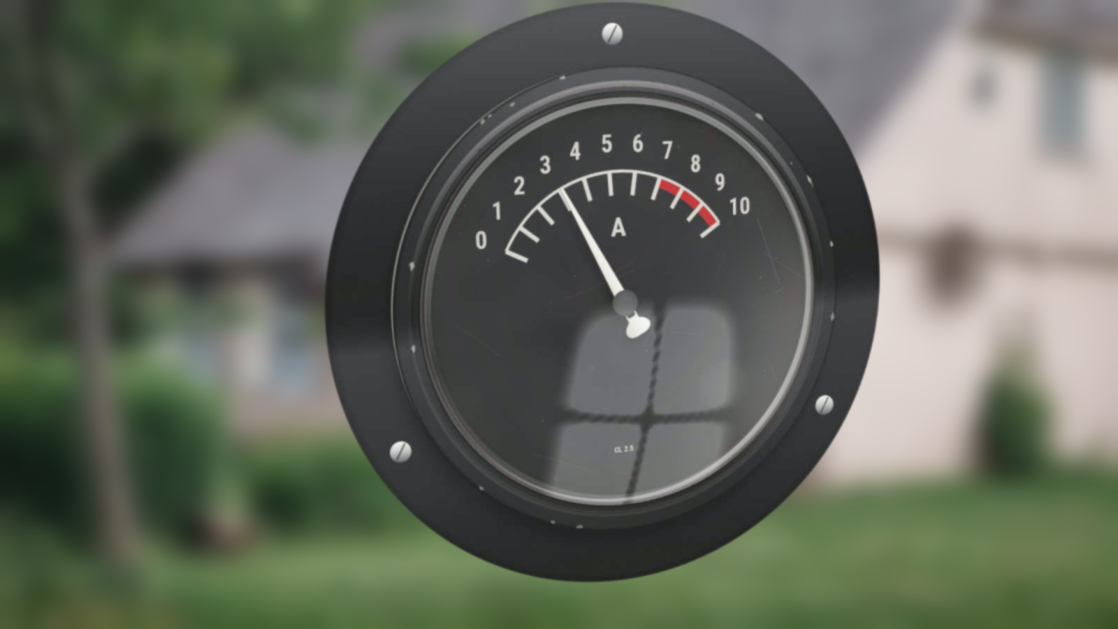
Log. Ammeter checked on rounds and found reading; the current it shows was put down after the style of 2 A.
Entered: 3 A
